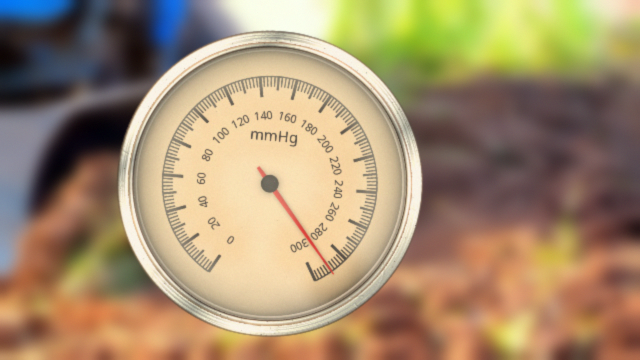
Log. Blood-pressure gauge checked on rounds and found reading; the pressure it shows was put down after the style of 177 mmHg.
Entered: 290 mmHg
